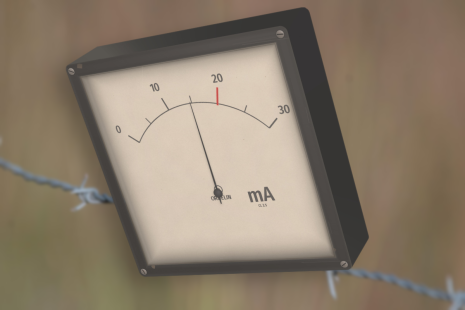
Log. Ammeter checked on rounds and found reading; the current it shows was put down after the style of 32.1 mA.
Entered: 15 mA
